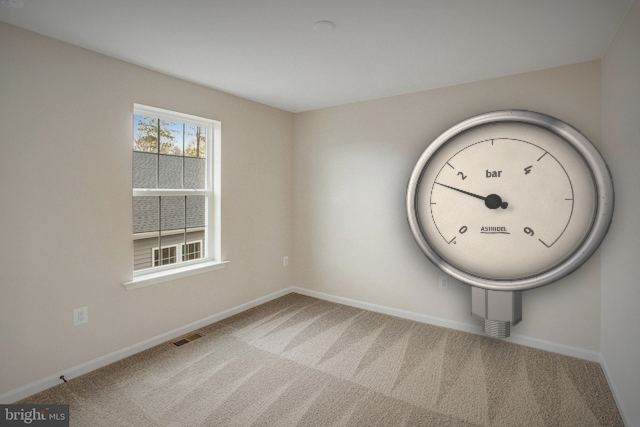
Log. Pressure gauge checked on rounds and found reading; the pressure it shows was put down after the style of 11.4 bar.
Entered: 1.5 bar
